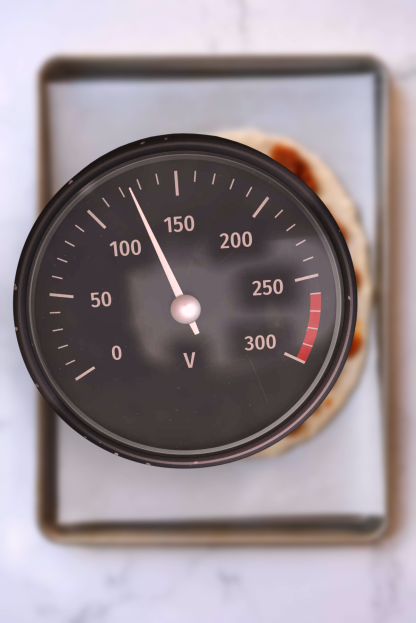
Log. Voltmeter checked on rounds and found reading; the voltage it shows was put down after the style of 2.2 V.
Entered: 125 V
